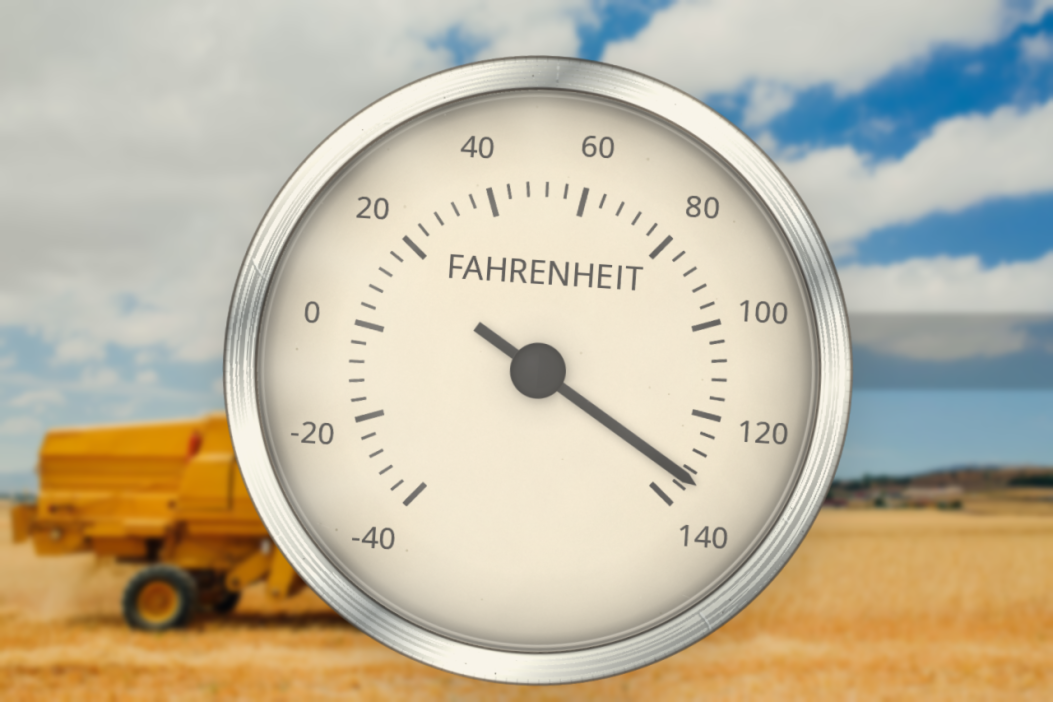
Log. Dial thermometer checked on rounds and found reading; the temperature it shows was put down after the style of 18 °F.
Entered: 134 °F
